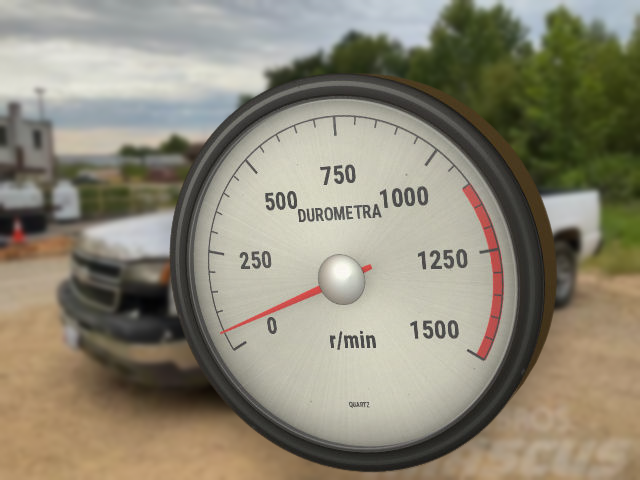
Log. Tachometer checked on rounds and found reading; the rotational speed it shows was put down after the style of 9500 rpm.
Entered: 50 rpm
